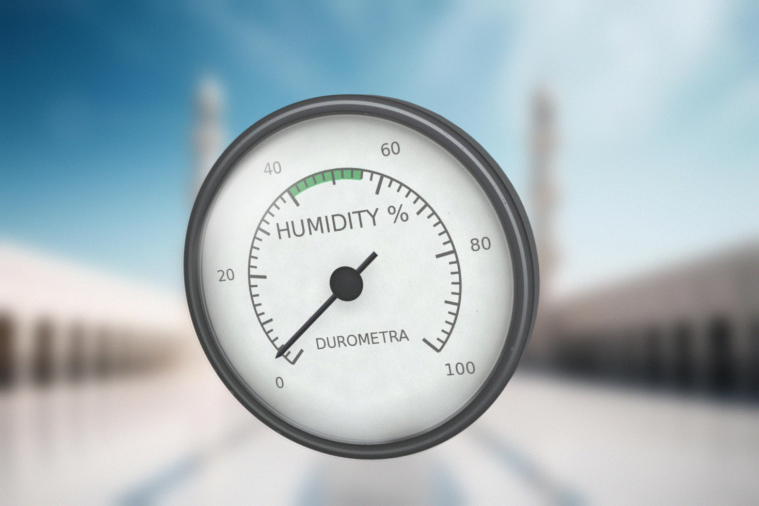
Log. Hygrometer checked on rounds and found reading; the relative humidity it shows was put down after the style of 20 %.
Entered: 3 %
